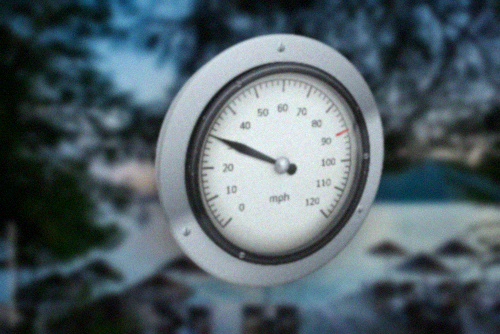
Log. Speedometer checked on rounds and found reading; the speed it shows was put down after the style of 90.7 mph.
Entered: 30 mph
